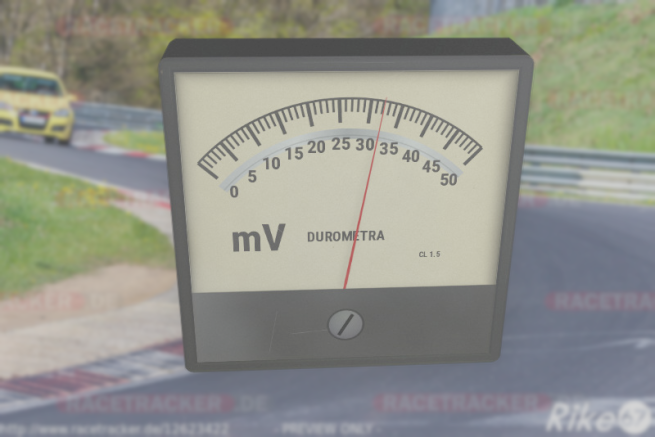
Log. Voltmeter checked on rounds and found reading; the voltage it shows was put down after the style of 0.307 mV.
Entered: 32 mV
